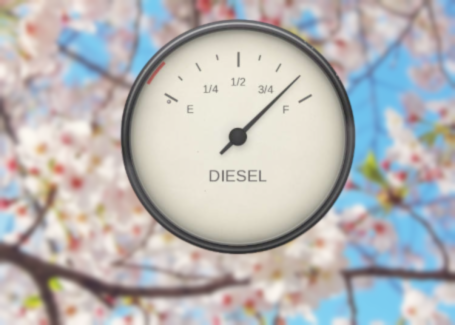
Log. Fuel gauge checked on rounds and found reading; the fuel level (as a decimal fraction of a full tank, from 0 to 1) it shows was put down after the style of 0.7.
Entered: 0.875
